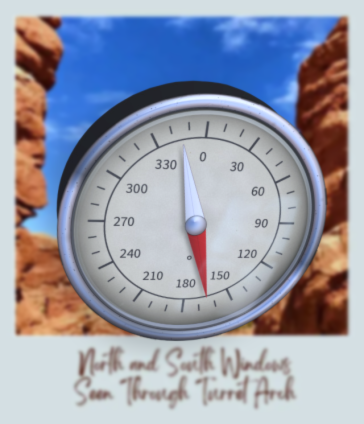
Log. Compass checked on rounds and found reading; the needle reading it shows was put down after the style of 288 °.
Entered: 165 °
